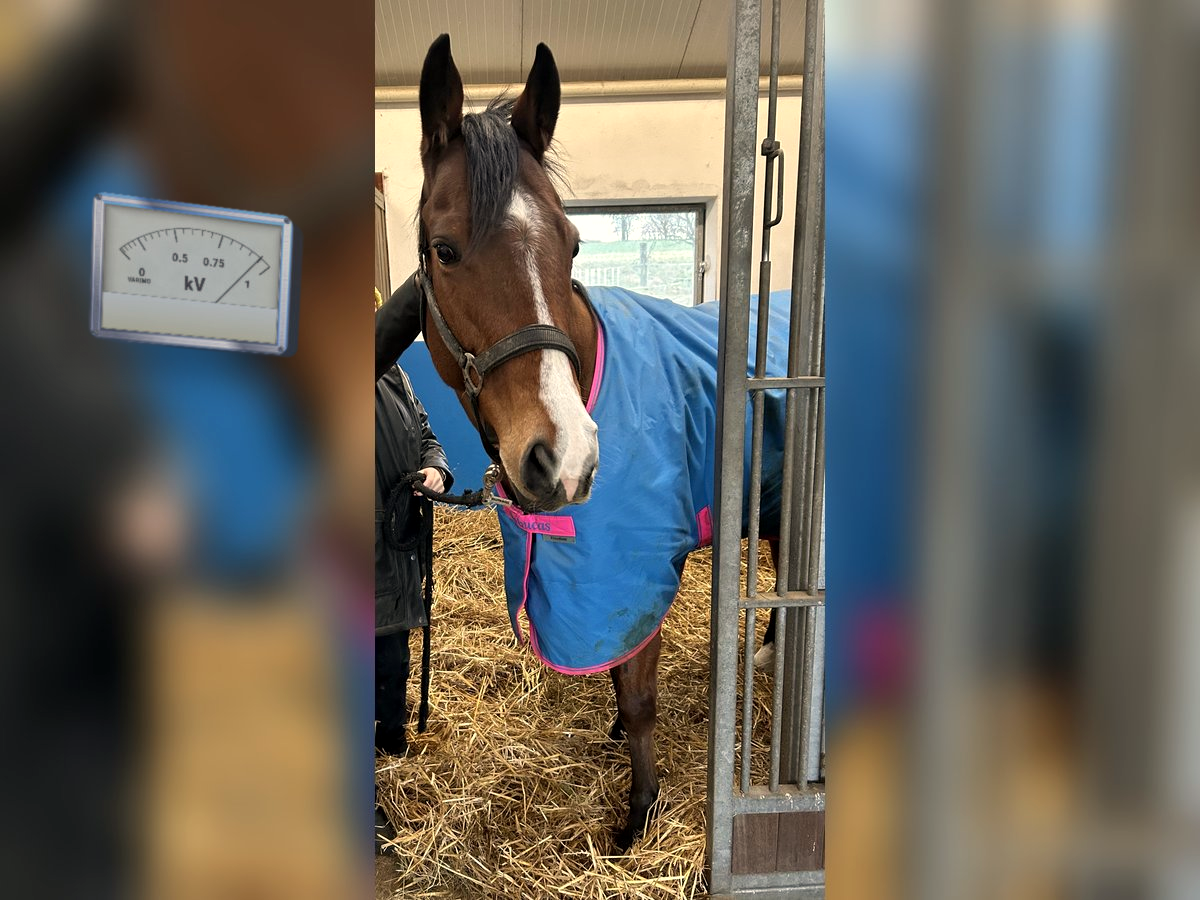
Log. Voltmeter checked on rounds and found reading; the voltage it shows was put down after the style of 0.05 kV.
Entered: 0.95 kV
